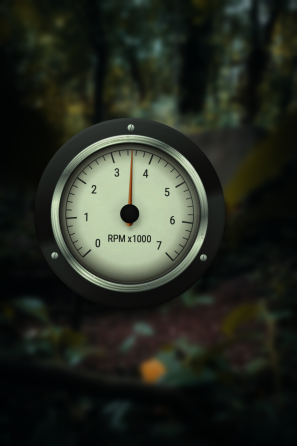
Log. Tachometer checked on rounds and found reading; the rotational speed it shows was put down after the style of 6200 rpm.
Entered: 3500 rpm
